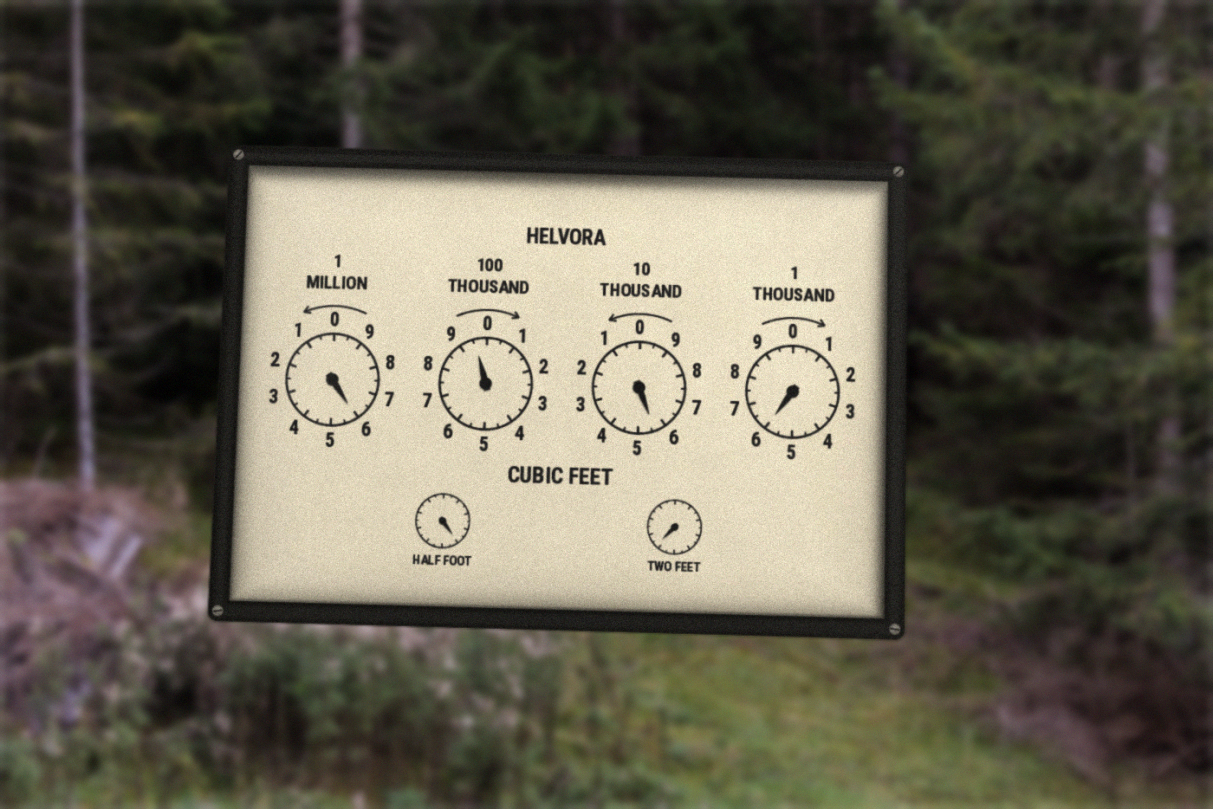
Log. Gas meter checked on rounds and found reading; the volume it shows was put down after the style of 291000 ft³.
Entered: 595600 ft³
